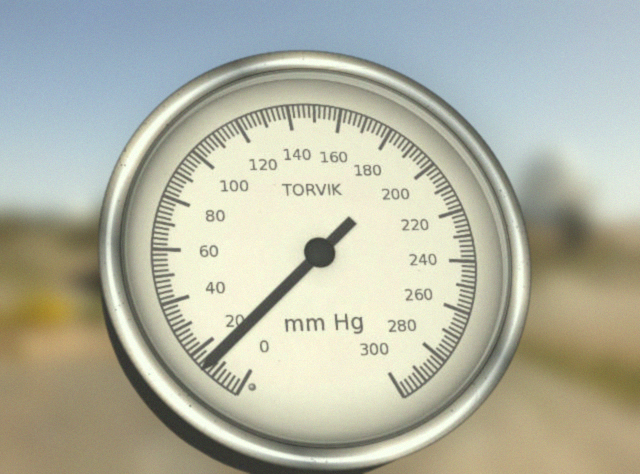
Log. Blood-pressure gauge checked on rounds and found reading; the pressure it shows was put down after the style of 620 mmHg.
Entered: 14 mmHg
